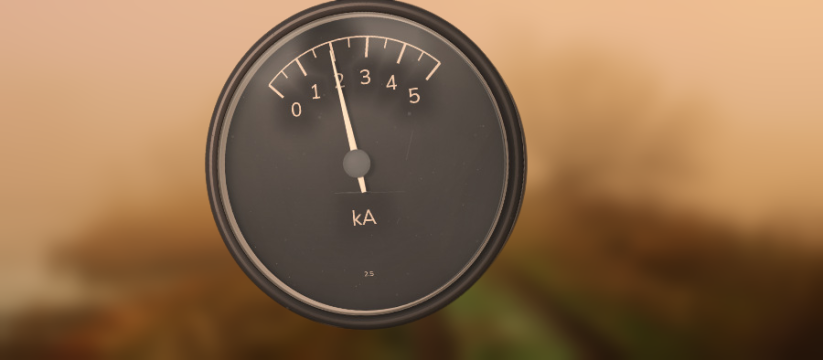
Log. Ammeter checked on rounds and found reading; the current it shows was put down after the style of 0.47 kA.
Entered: 2 kA
